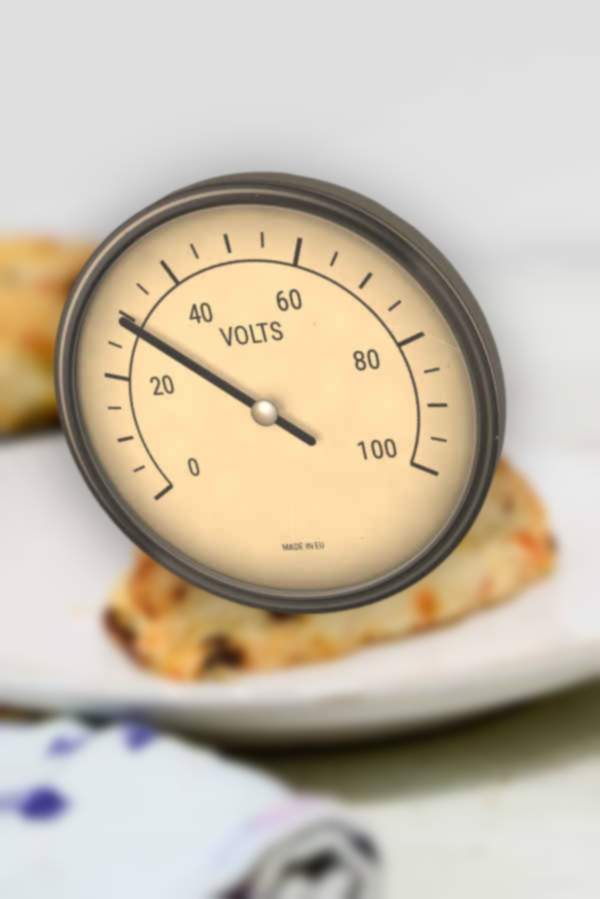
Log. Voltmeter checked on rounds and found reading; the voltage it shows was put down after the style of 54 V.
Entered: 30 V
